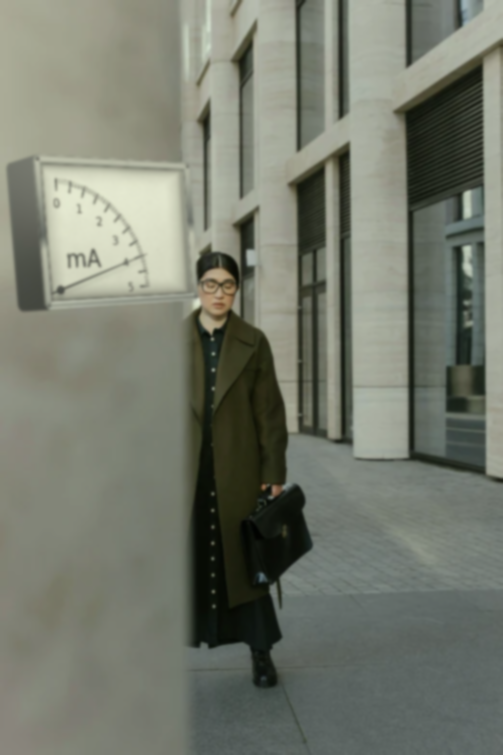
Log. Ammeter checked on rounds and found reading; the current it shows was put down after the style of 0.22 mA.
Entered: 4 mA
